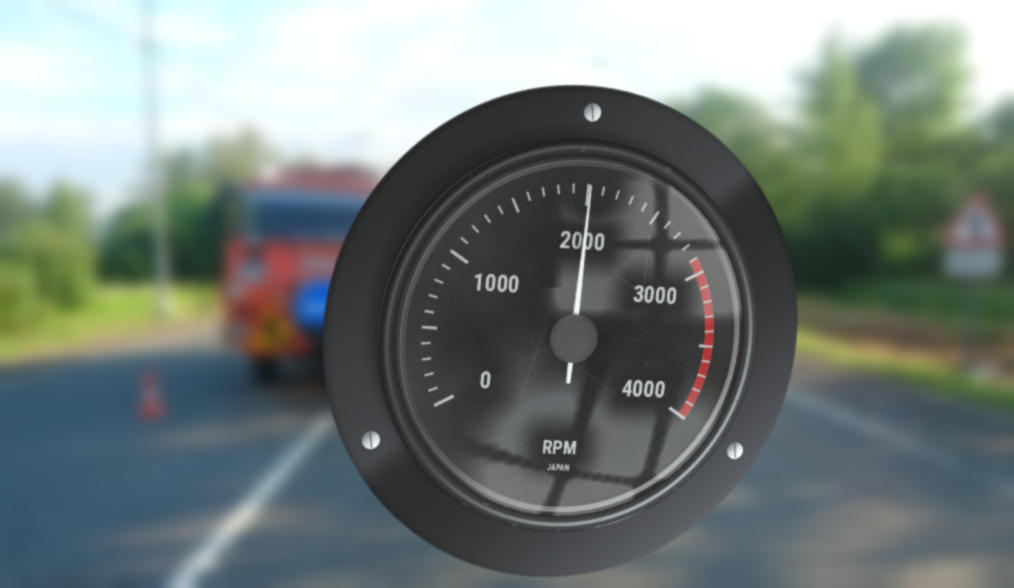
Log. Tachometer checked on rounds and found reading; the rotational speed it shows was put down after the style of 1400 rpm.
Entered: 2000 rpm
